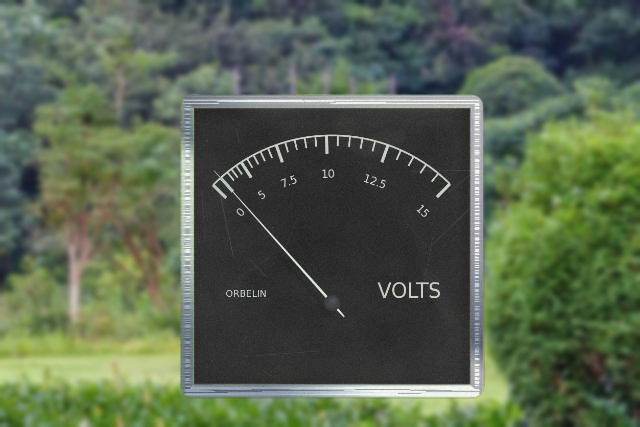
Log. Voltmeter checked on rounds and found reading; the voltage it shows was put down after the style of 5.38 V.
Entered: 2.5 V
